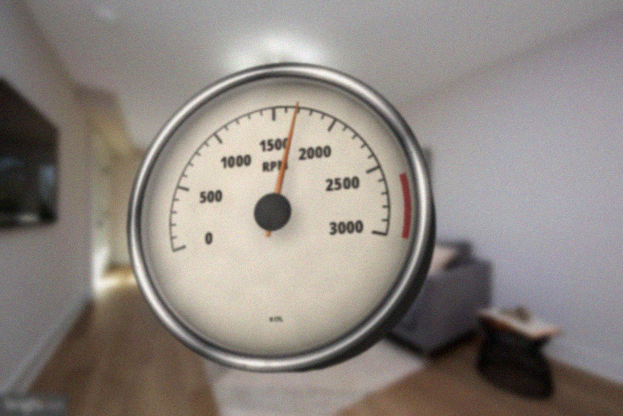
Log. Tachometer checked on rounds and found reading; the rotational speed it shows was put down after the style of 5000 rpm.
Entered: 1700 rpm
